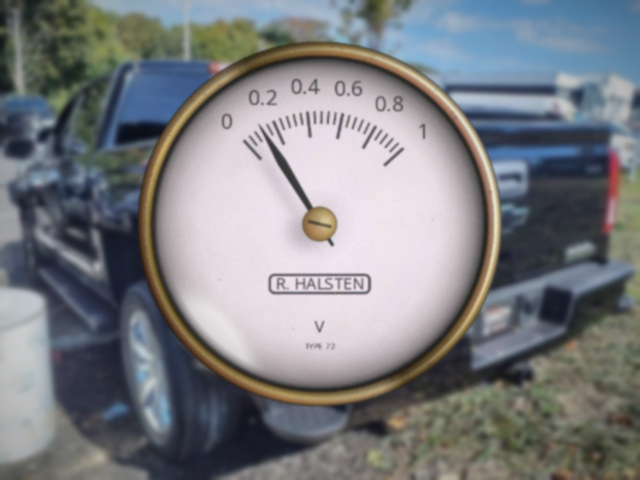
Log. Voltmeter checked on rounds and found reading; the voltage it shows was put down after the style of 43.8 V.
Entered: 0.12 V
